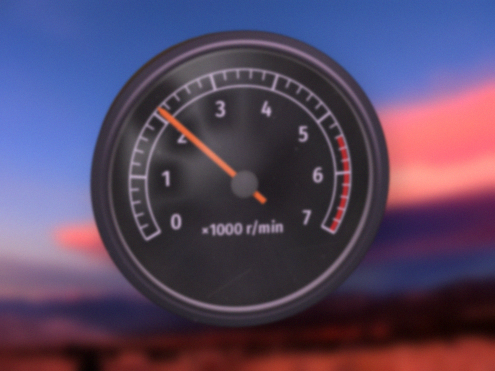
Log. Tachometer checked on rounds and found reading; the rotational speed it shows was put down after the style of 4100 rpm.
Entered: 2100 rpm
